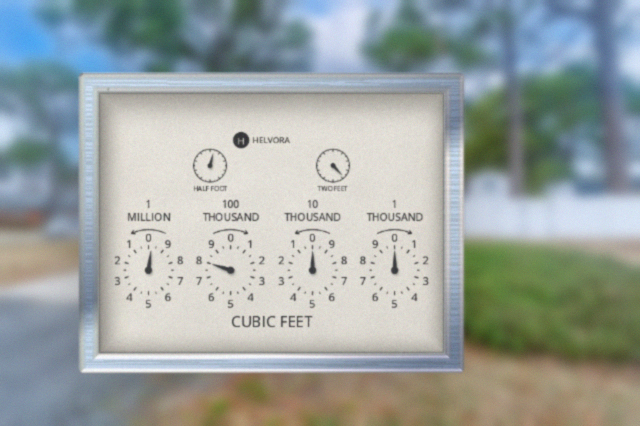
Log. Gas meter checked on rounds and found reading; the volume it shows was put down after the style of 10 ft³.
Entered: 980000 ft³
